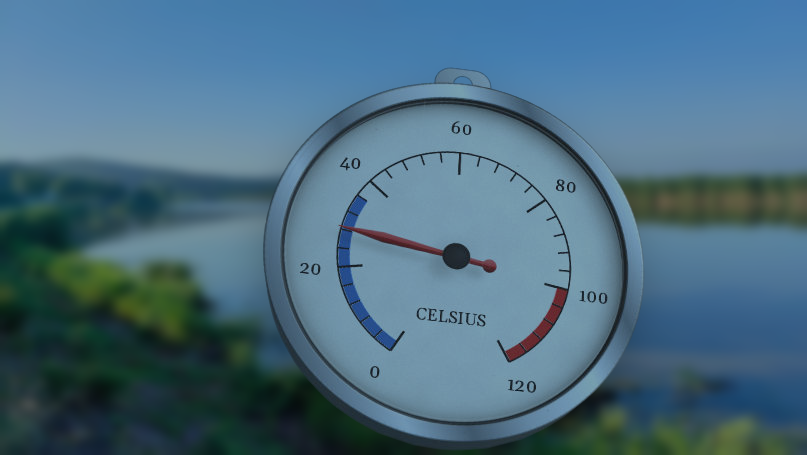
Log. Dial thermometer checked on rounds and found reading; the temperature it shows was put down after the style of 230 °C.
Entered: 28 °C
